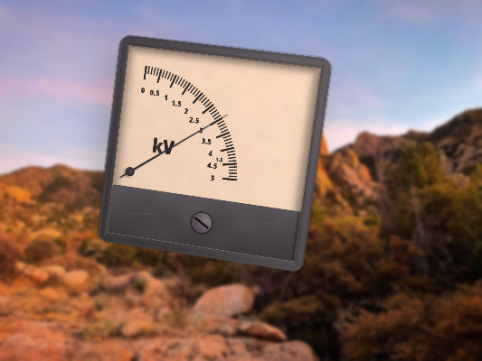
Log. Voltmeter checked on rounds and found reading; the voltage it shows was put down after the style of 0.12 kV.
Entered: 3 kV
